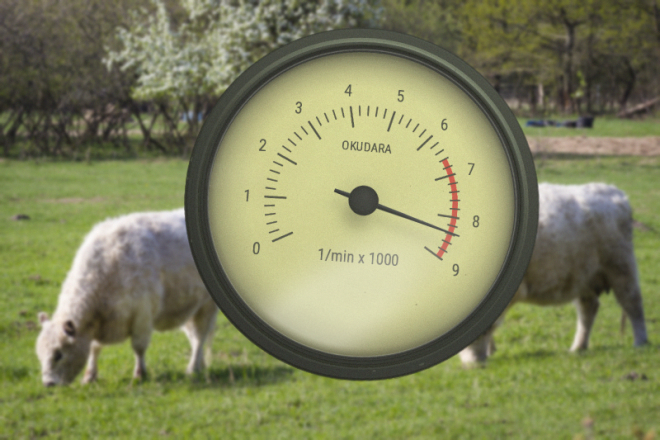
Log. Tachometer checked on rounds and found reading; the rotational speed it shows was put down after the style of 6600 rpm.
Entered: 8400 rpm
